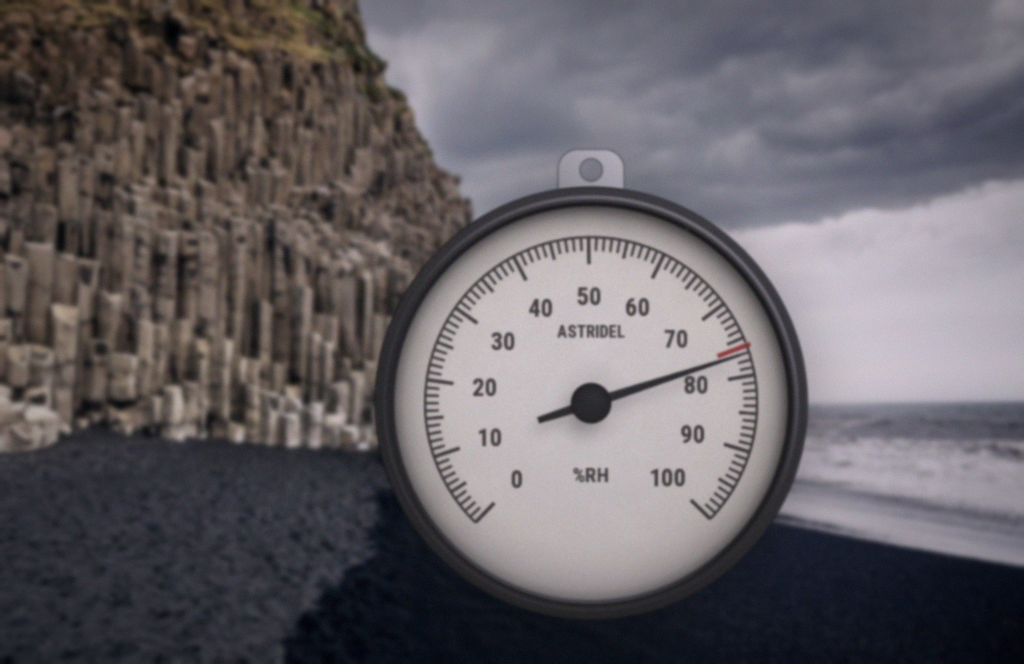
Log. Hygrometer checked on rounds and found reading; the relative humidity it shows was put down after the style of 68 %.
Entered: 77 %
